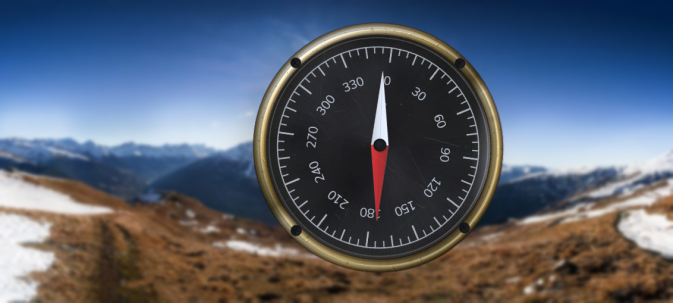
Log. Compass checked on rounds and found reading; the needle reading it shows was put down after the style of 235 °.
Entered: 175 °
